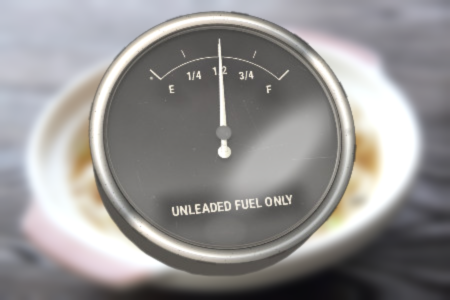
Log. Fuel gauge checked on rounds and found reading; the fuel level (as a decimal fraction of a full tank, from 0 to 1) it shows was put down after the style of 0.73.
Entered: 0.5
